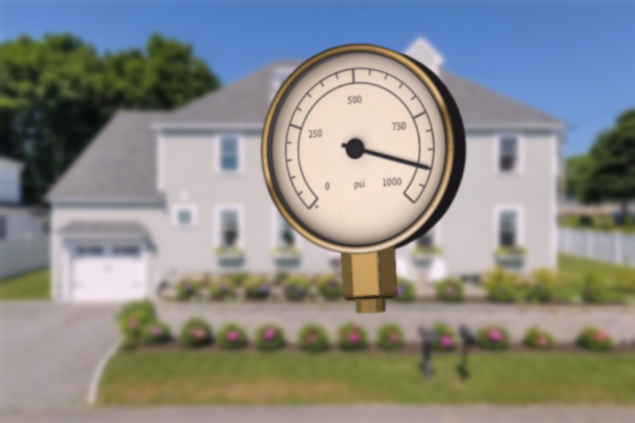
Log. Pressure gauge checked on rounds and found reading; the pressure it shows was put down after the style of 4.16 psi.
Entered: 900 psi
